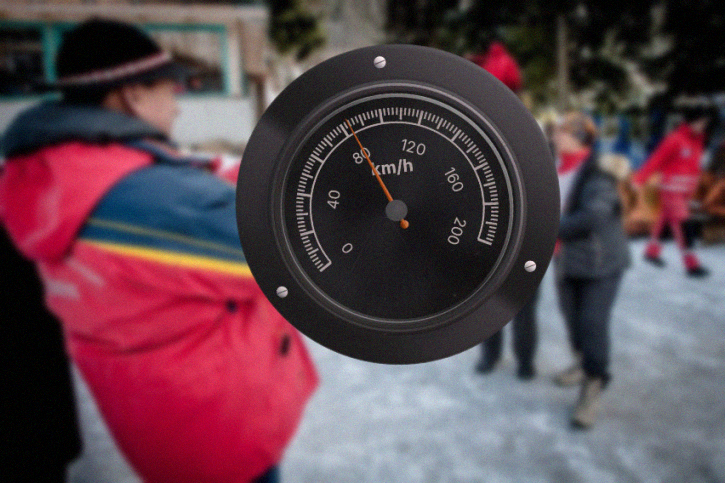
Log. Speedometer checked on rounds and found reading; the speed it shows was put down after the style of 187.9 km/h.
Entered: 84 km/h
